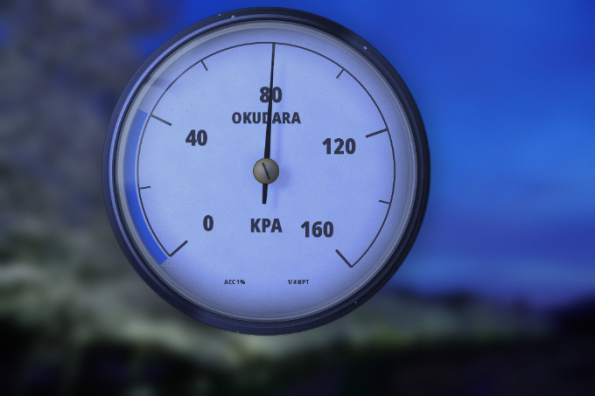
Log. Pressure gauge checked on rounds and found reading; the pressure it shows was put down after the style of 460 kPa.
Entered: 80 kPa
